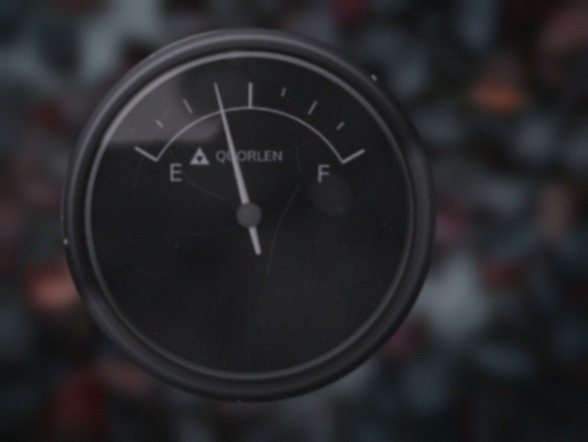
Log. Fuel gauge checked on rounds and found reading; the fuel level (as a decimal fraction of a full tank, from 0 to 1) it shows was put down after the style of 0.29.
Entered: 0.375
